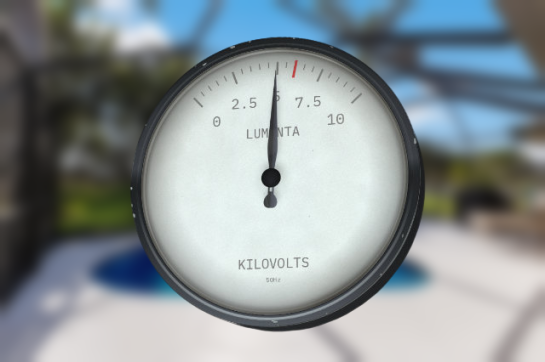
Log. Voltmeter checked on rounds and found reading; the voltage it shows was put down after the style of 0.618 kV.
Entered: 5 kV
